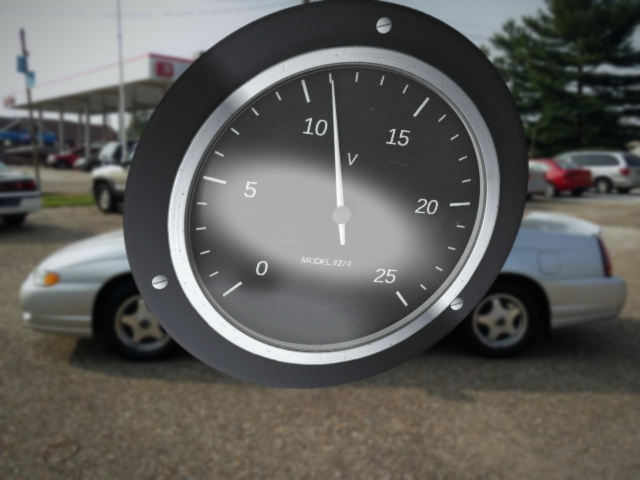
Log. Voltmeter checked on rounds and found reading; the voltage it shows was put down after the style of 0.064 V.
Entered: 11 V
